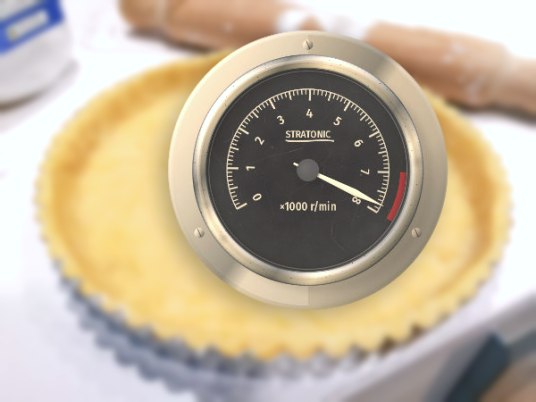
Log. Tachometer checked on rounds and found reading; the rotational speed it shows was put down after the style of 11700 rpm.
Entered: 7800 rpm
